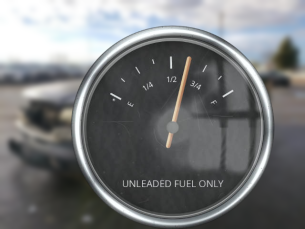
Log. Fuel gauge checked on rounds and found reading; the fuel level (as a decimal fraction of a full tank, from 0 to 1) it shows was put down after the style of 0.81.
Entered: 0.625
